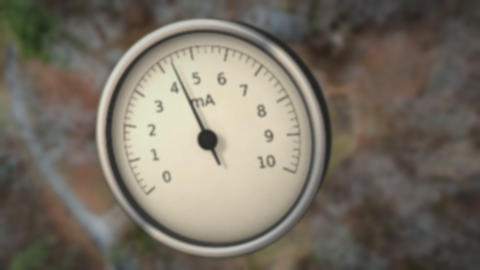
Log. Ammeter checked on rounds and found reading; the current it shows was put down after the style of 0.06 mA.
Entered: 4.4 mA
